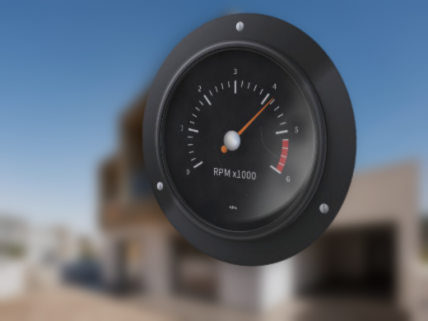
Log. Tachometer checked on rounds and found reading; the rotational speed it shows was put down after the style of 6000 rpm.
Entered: 4200 rpm
